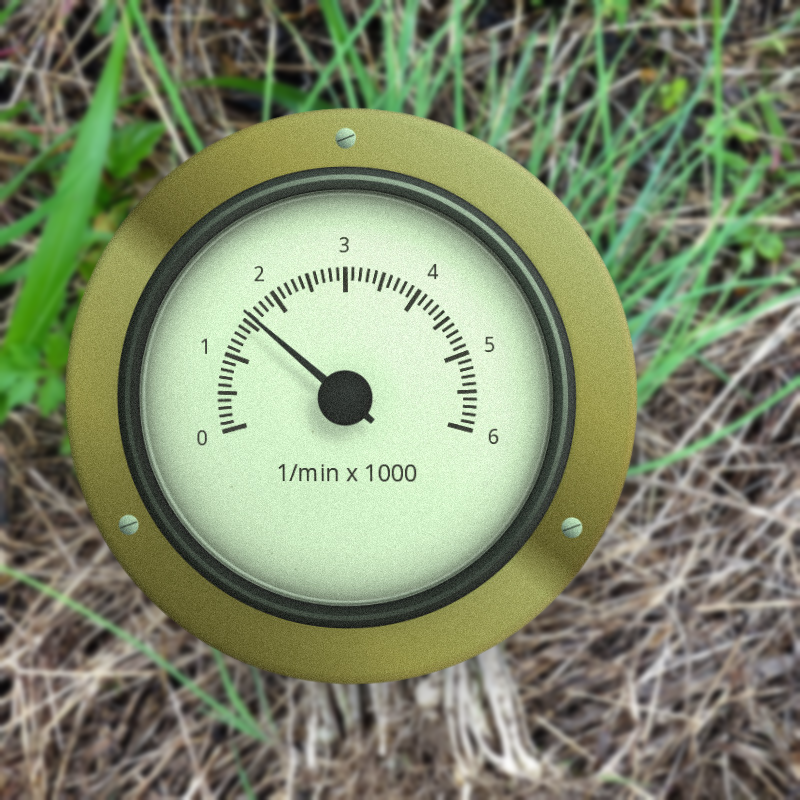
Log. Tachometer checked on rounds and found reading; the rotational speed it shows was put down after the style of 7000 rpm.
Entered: 1600 rpm
